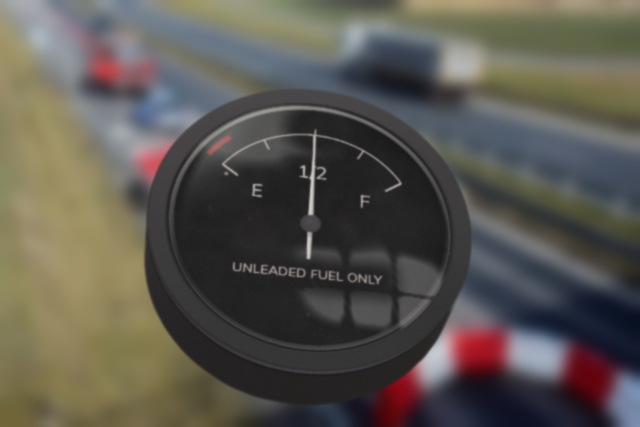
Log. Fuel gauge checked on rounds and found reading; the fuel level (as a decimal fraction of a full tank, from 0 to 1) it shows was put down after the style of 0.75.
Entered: 0.5
